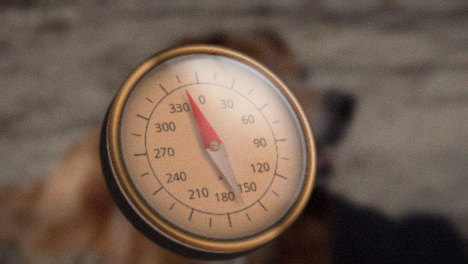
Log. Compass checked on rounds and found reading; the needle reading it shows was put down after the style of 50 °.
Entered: 345 °
